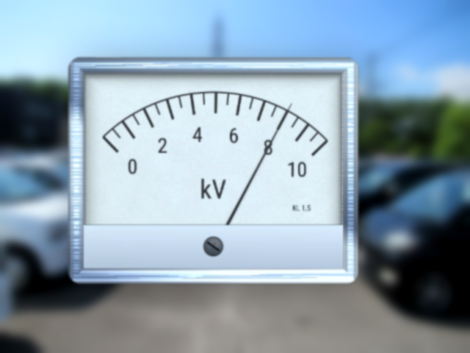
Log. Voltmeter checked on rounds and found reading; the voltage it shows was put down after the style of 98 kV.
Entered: 8 kV
